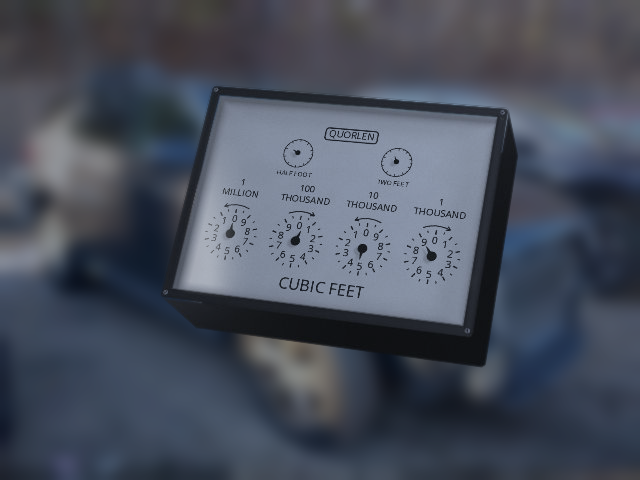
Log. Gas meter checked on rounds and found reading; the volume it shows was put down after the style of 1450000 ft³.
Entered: 4900 ft³
